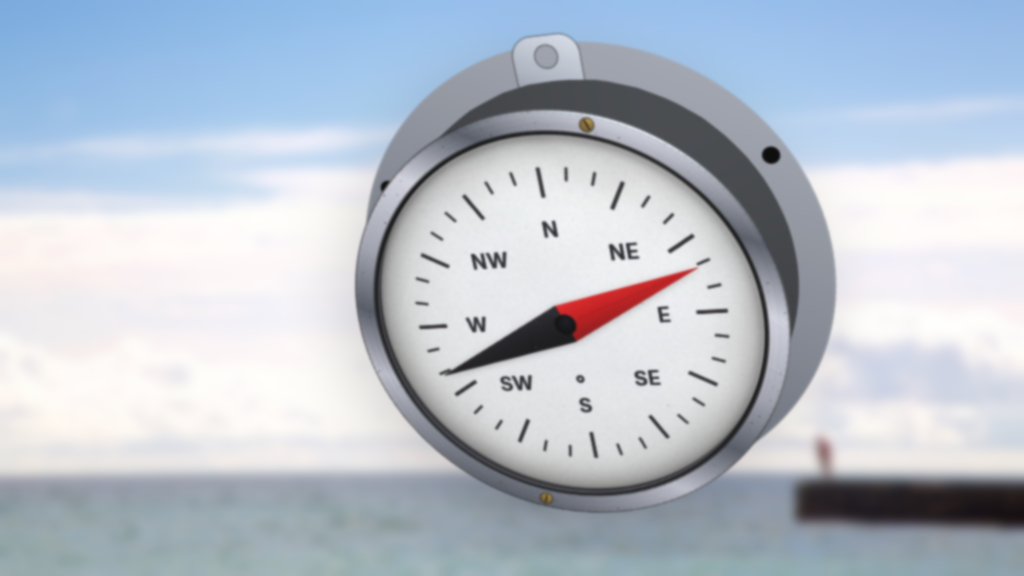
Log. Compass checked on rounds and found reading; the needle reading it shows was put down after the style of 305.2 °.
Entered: 70 °
